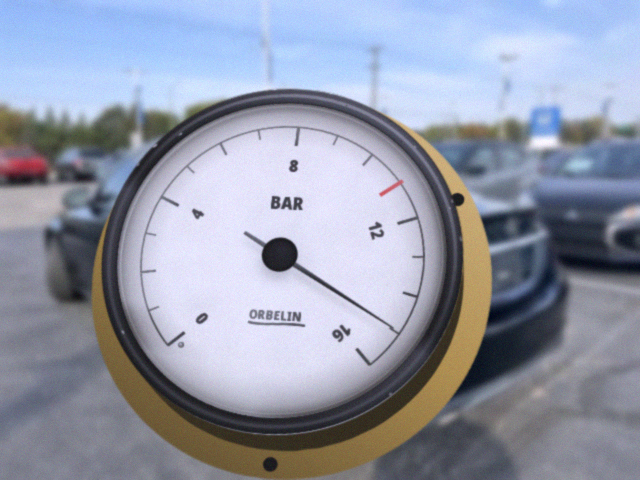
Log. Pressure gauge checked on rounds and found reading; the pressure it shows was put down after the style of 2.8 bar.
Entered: 15 bar
